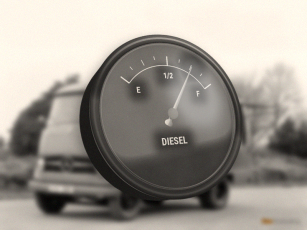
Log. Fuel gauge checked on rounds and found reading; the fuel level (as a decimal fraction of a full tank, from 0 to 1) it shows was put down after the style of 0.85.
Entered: 0.75
